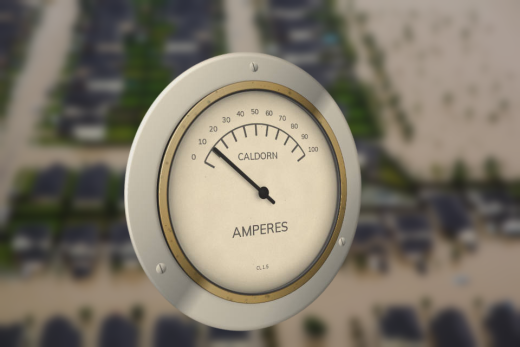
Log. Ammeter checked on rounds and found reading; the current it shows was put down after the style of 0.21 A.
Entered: 10 A
